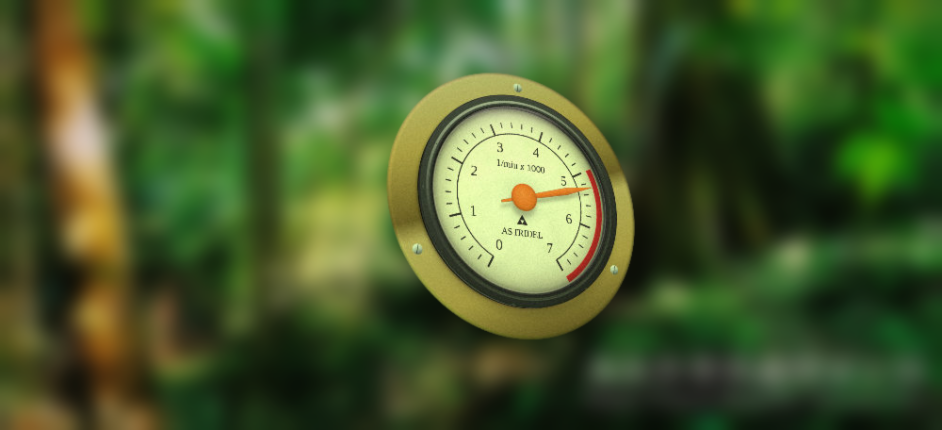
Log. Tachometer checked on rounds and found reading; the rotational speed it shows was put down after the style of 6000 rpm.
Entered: 5300 rpm
